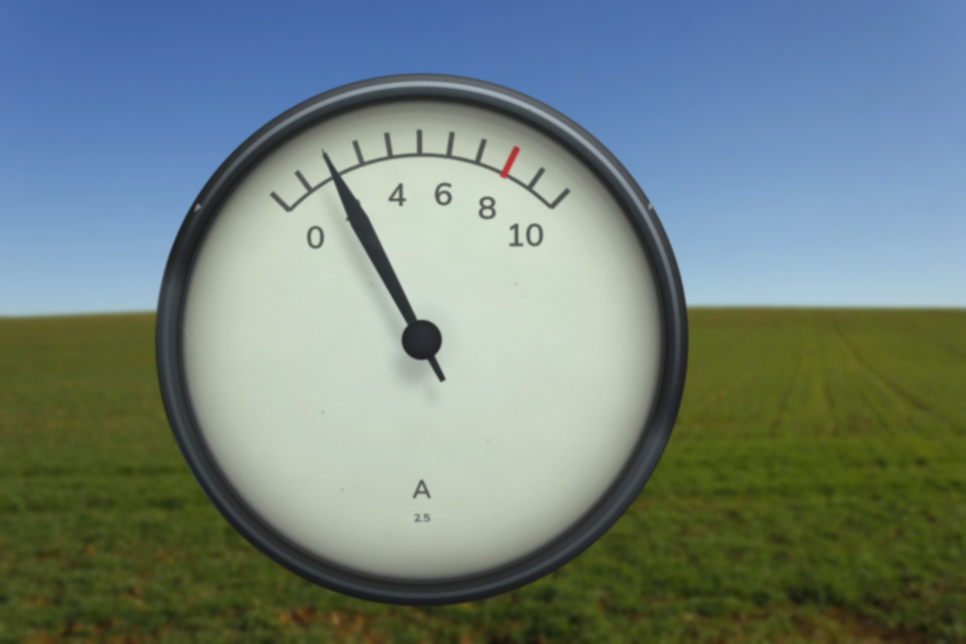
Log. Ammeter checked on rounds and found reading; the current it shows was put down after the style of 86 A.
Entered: 2 A
